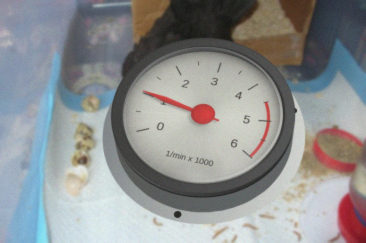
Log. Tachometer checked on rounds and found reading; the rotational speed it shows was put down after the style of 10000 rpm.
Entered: 1000 rpm
